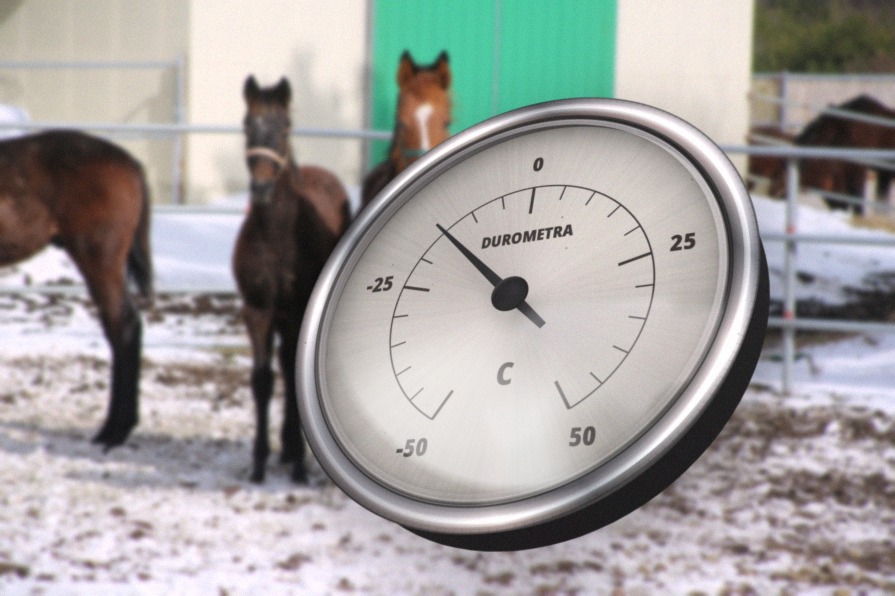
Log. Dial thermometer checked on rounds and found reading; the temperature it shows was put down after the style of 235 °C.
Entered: -15 °C
